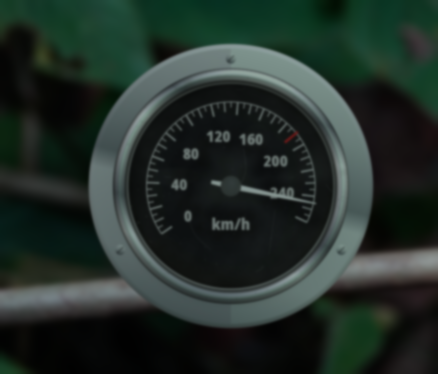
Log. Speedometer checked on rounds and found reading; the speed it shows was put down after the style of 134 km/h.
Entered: 245 km/h
